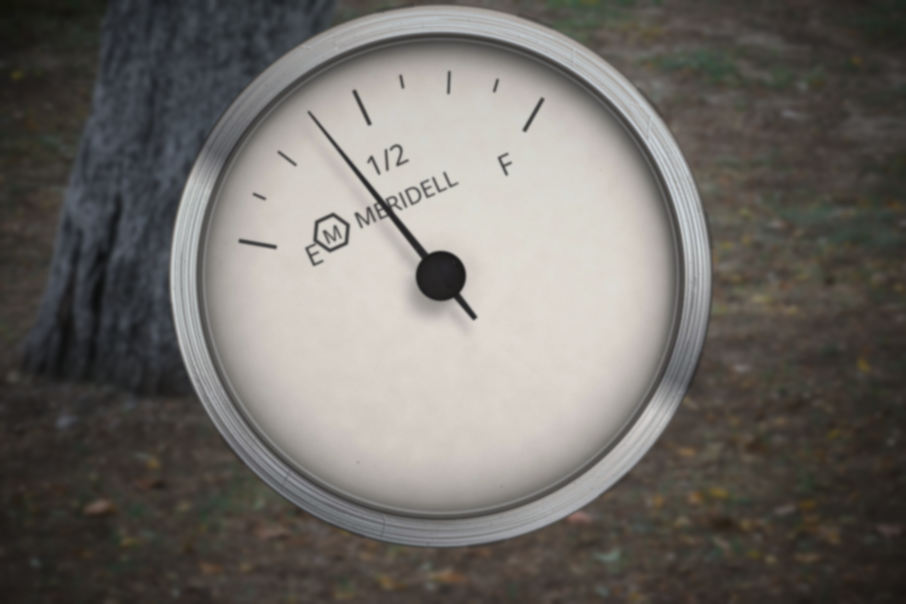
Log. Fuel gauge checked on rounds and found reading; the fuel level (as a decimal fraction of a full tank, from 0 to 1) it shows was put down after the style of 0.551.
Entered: 0.375
